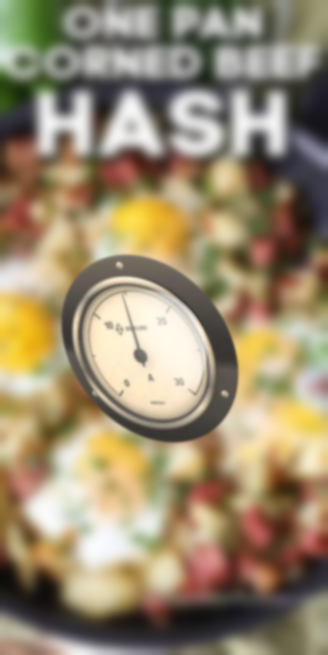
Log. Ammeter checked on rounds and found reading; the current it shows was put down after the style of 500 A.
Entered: 15 A
